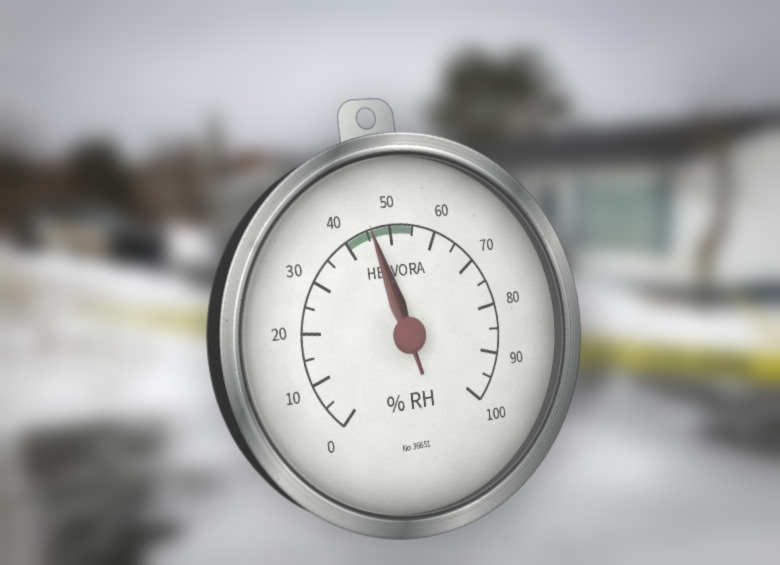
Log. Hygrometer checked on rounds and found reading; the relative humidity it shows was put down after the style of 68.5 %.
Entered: 45 %
